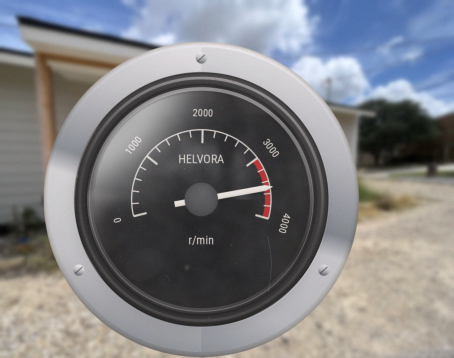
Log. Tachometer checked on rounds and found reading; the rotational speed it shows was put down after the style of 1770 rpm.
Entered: 3500 rpm
